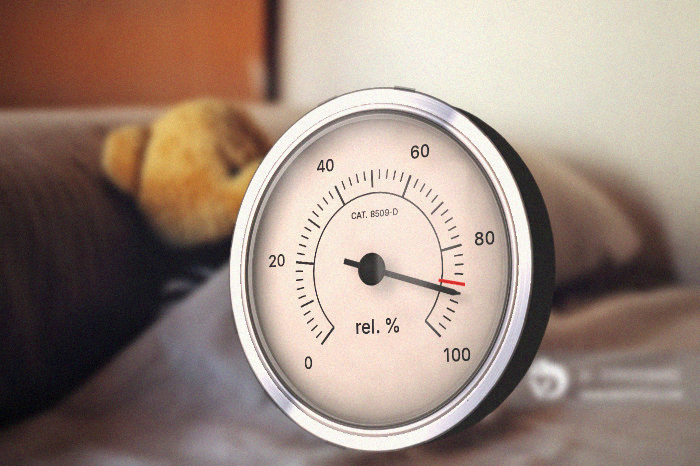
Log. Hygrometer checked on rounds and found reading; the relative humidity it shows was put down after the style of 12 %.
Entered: 90 %
